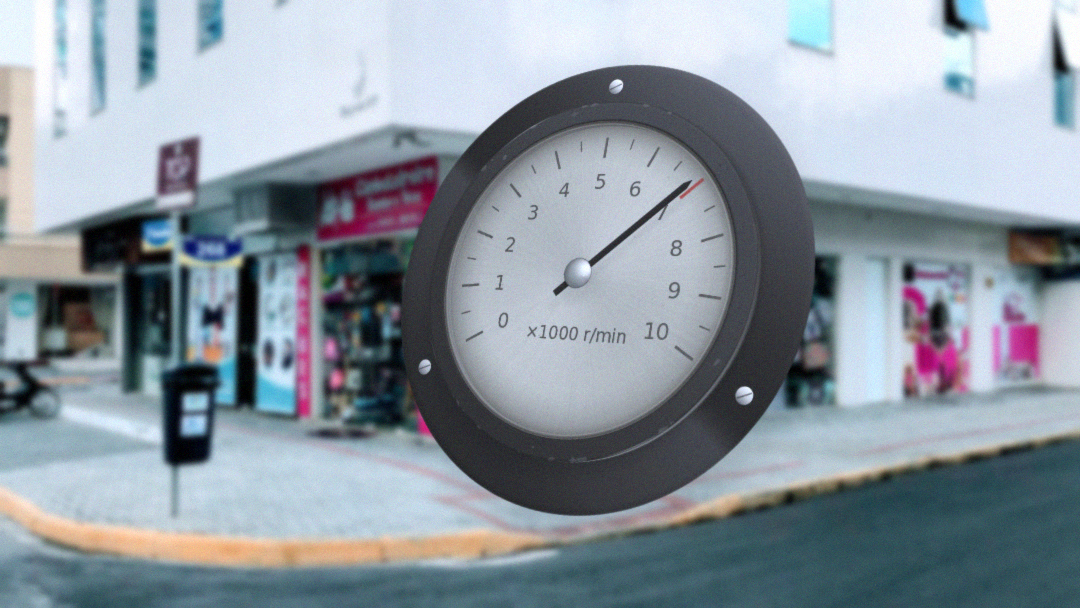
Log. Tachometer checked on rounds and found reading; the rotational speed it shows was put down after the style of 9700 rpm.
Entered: 7000 rpm
